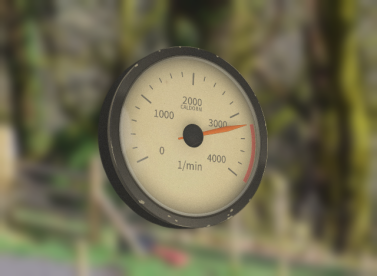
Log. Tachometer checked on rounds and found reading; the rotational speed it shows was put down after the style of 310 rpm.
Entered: 3200 rpm
